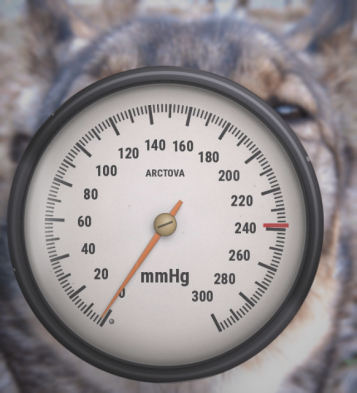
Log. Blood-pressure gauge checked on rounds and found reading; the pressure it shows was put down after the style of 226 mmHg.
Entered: 2 mmHg
